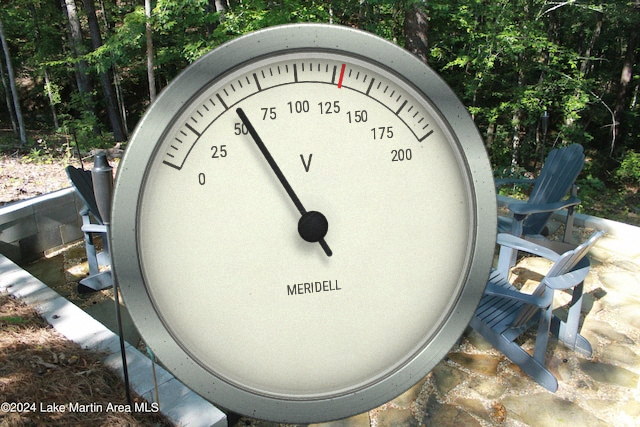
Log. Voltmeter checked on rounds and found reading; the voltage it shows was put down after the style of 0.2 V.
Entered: 55 V
